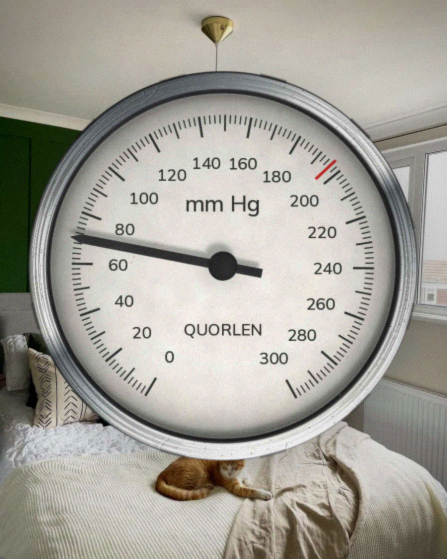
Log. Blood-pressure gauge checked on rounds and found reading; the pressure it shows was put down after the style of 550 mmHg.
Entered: 70 mmHg
